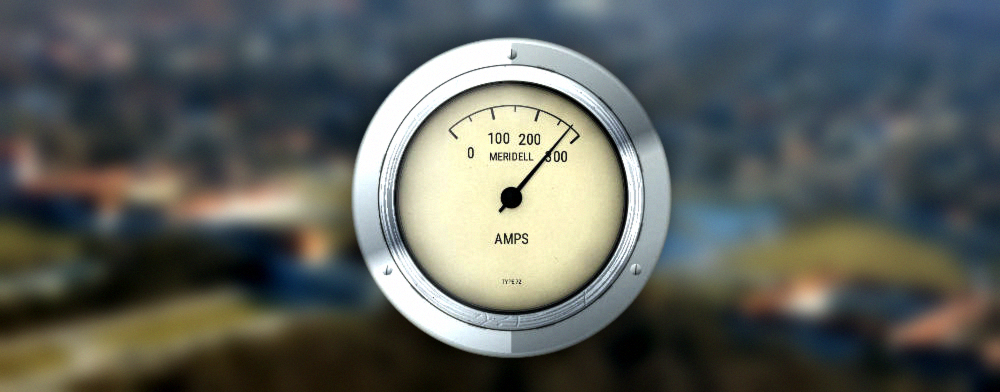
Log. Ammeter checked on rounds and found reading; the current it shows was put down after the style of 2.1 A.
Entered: 275 A
